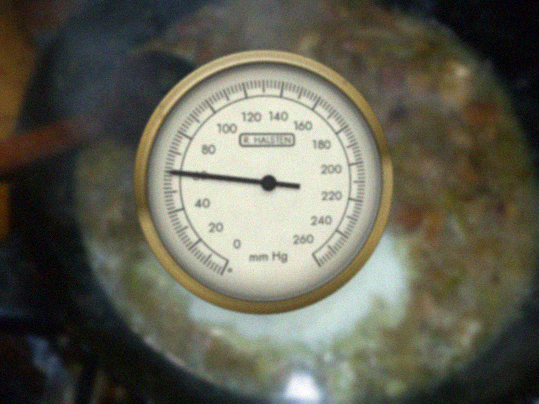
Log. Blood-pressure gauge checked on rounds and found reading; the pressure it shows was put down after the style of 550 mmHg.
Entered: 60 mmHg
